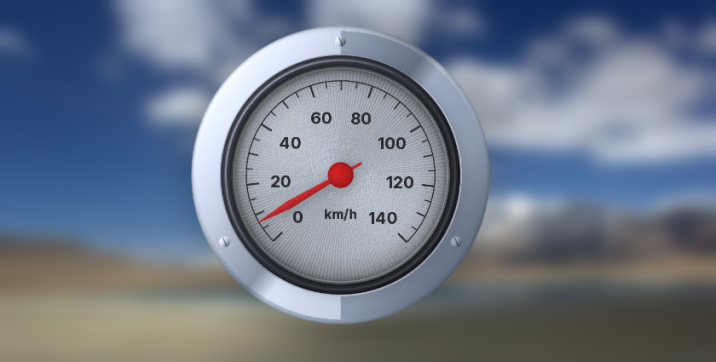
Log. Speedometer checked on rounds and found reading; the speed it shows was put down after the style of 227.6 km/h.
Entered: 7.5 km/h
